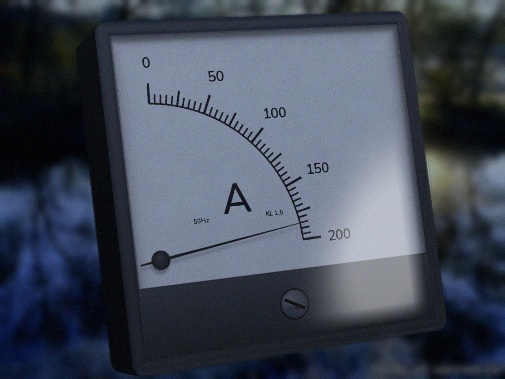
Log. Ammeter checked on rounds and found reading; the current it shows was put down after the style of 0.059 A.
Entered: 185 A
